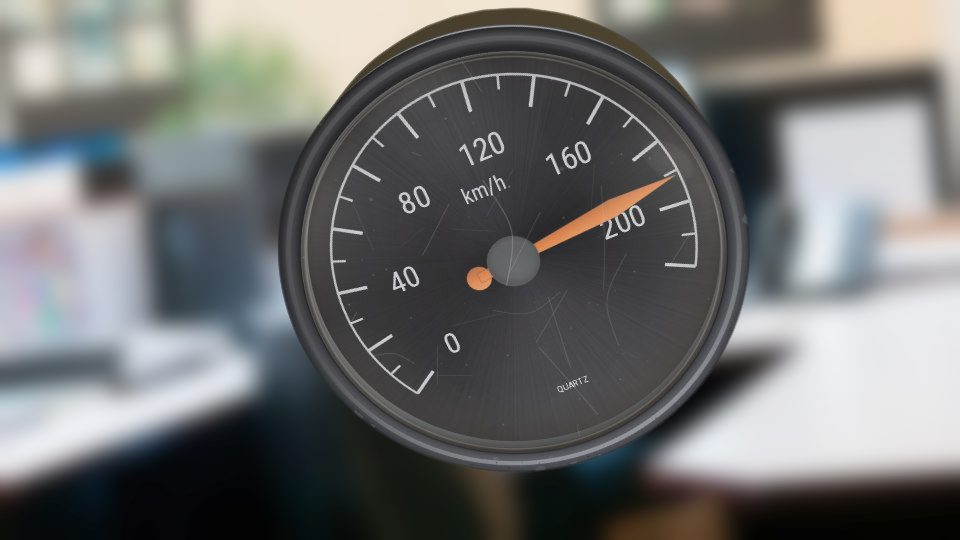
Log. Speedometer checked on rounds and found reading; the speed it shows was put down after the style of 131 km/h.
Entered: 190 km/h
